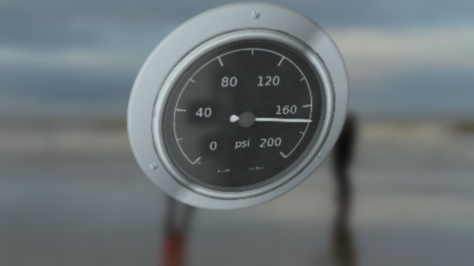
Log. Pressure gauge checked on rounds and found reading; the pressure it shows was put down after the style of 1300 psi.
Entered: 170 psi
